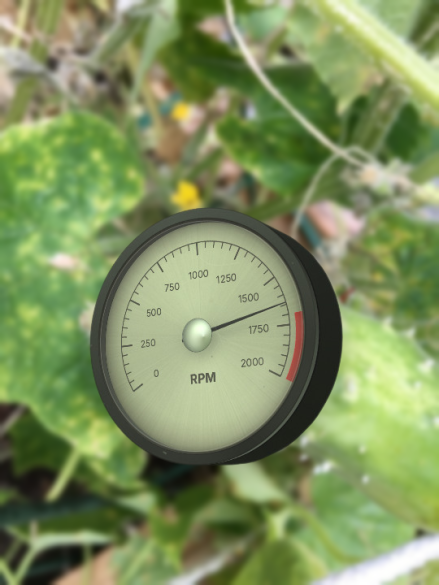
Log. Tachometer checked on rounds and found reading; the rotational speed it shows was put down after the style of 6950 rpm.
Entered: 1650 rpm
